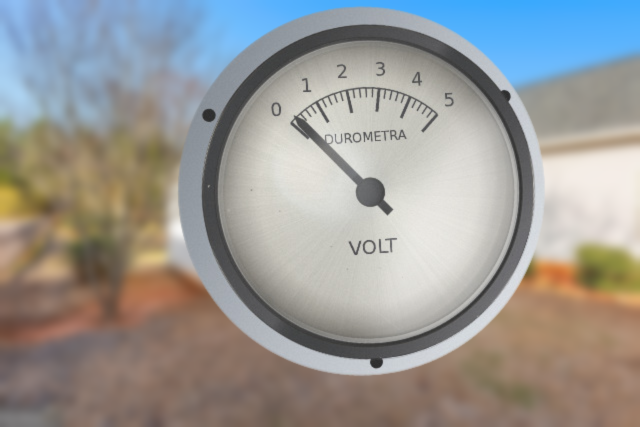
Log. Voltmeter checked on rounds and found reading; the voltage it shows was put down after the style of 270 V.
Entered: 0.2 V
